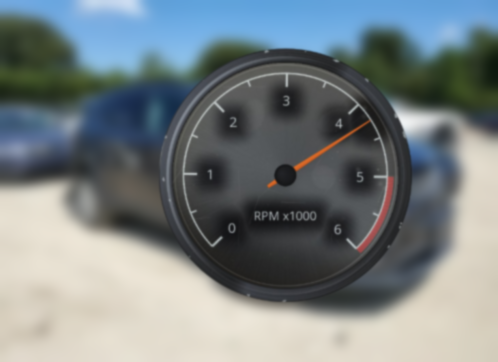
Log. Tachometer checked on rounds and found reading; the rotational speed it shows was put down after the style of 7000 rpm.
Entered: 4250 rpm
